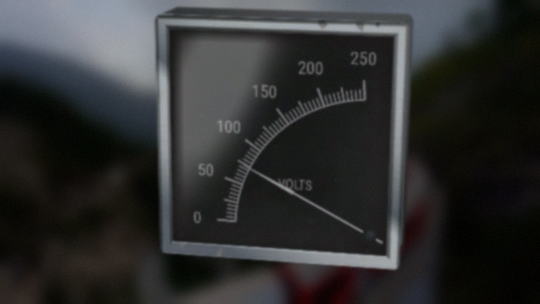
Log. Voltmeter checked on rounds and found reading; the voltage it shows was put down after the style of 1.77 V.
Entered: 75 V
